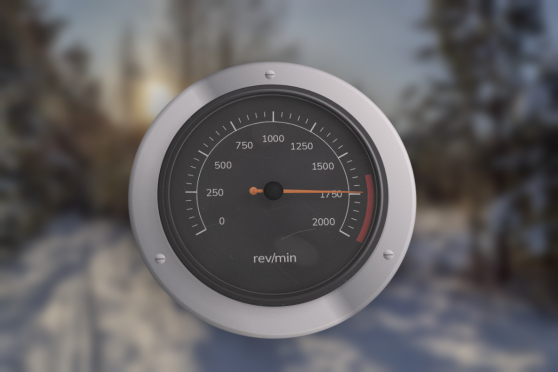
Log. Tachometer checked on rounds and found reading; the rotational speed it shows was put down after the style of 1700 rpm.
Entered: 1750 rpm
